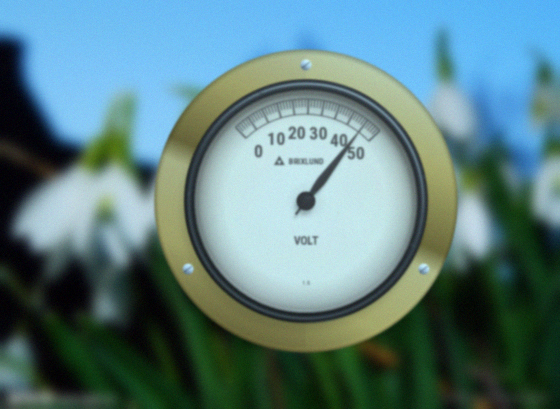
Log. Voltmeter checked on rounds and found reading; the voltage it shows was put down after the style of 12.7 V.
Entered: 45 V
